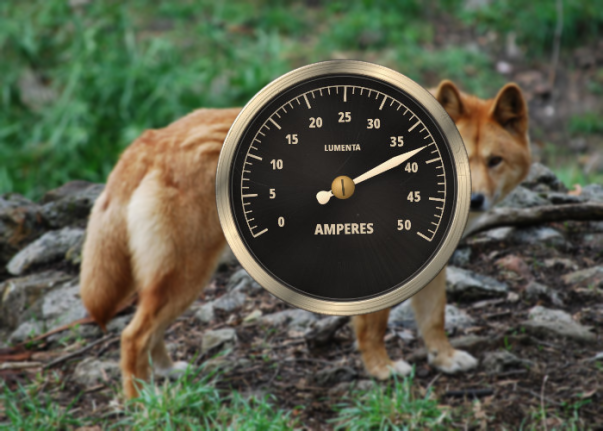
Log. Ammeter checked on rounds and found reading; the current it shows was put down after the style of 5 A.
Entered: 38 A
